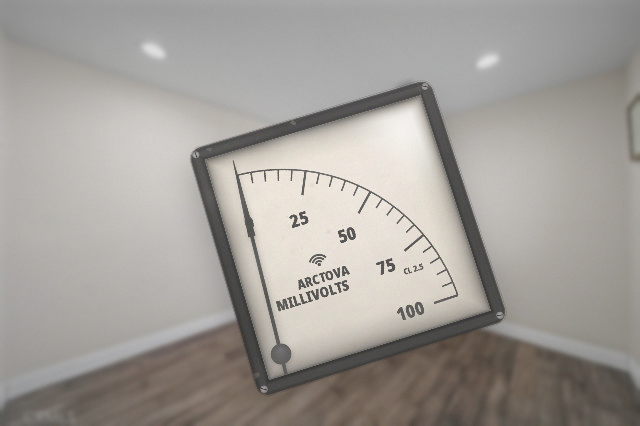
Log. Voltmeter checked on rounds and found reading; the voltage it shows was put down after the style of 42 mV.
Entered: 0 mV
